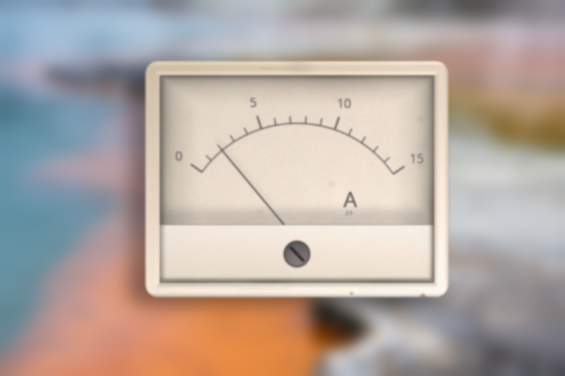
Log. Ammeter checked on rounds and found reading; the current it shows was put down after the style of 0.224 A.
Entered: 2 A
